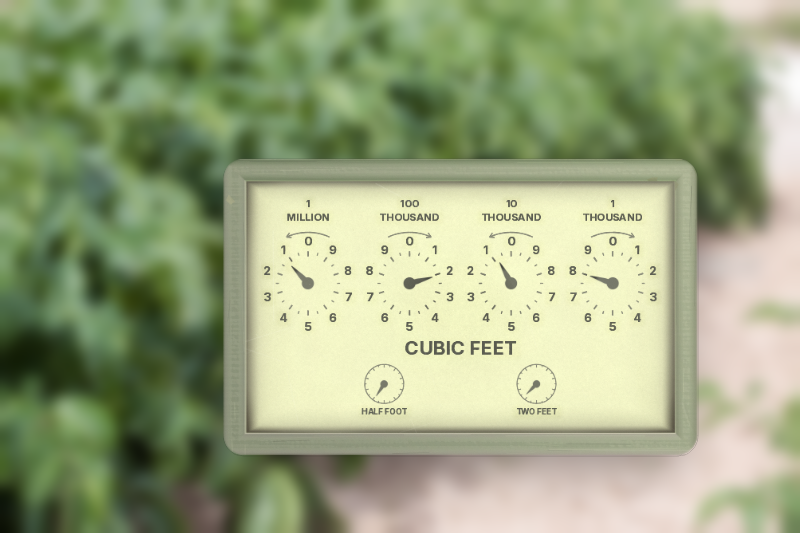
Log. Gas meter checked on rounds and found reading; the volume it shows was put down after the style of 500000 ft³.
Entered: 120800 ft³
